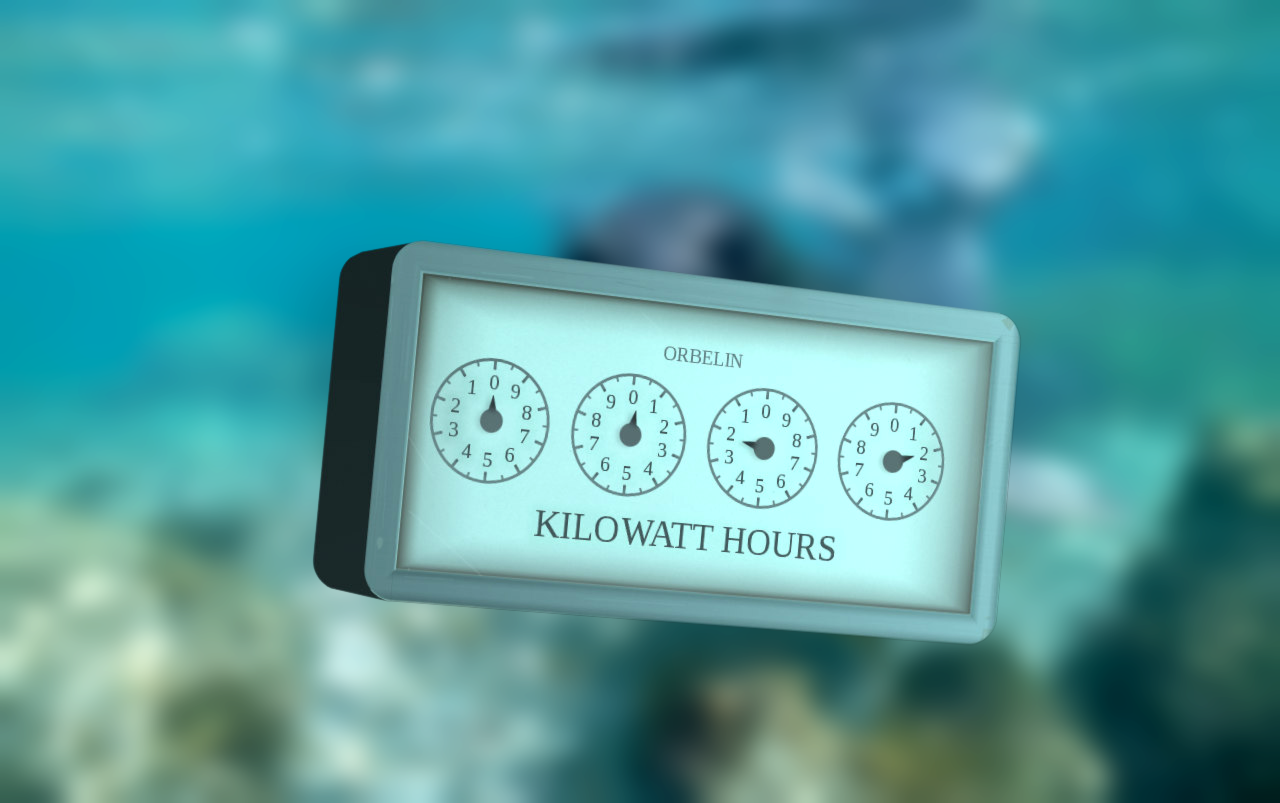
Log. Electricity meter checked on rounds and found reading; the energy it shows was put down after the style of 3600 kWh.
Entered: 22 kWh
